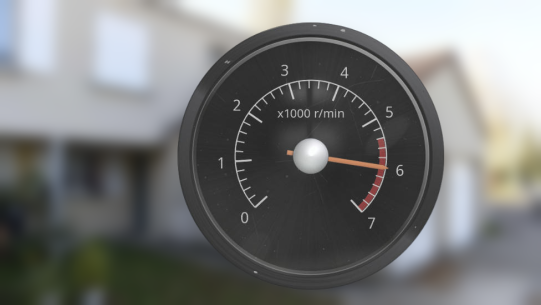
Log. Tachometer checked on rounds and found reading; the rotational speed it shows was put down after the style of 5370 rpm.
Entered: 6000 rpm
